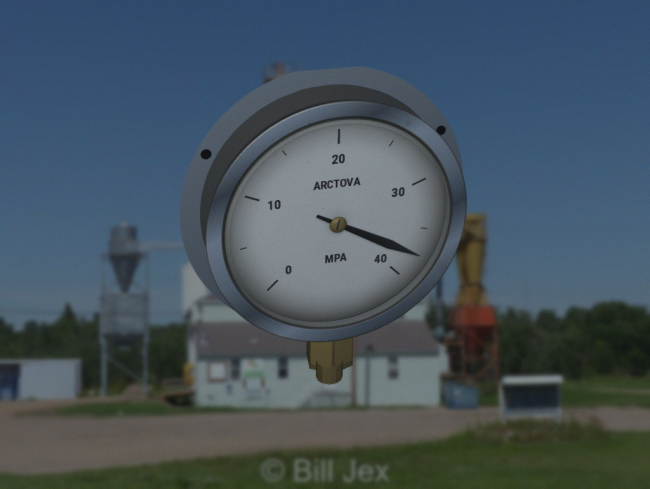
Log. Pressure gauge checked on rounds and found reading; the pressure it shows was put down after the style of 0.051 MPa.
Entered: 37.5 MPa
